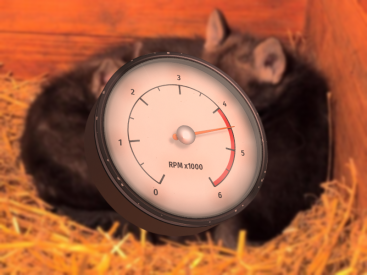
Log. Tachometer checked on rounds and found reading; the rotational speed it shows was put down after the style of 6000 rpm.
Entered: 4500 rpm
